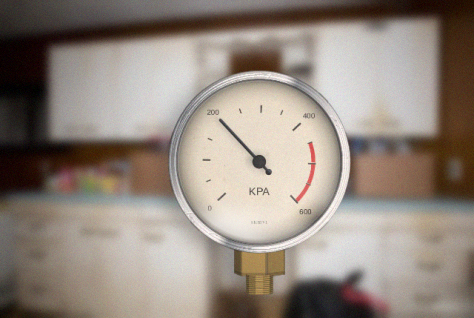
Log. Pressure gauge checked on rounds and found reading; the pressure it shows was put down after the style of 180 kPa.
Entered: 200 kPa
